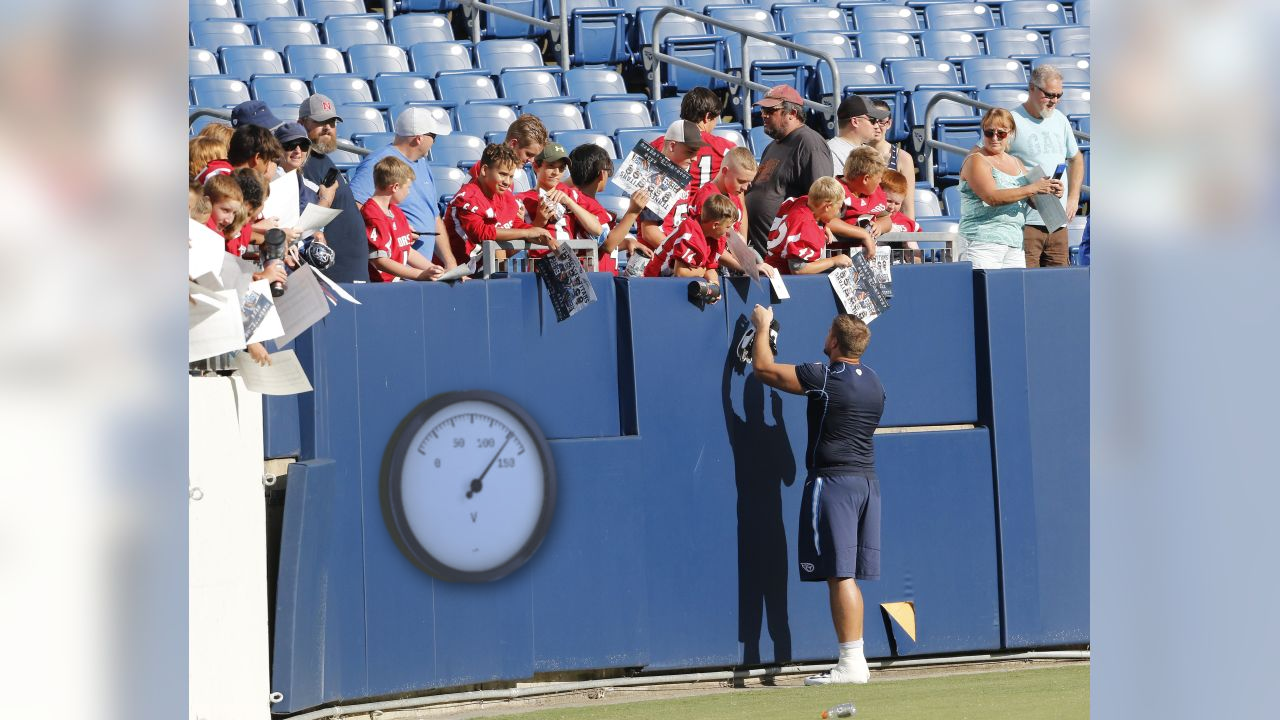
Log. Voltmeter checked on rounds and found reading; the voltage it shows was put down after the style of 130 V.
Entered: 125 V
